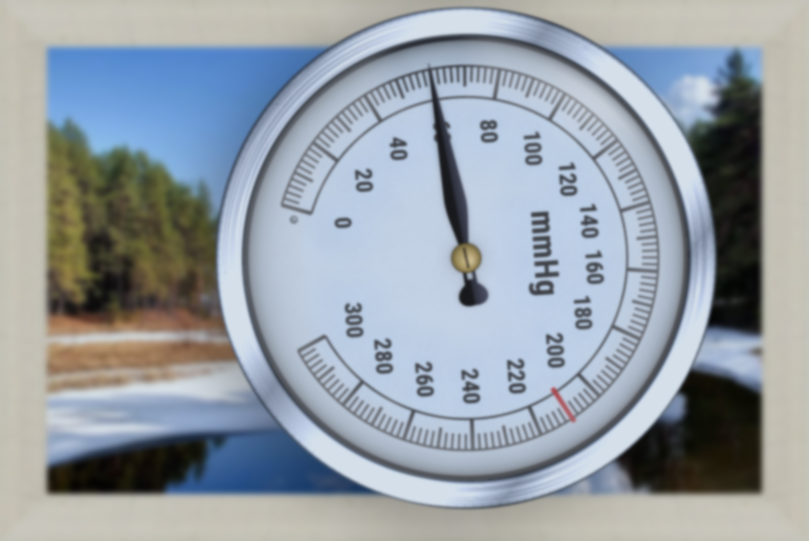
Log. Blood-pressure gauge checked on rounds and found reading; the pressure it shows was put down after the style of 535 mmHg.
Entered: 60 mmHg
